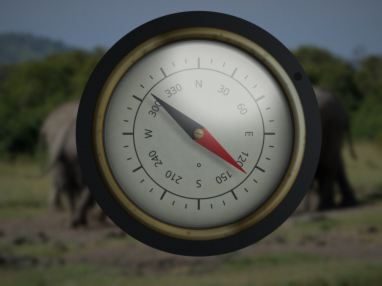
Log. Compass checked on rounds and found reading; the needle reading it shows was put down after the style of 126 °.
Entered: 130 °
